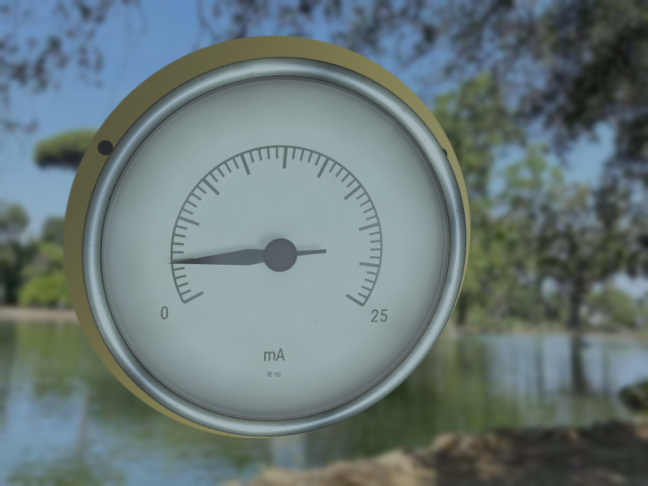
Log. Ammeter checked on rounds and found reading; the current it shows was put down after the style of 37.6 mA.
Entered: 2.5 mA
